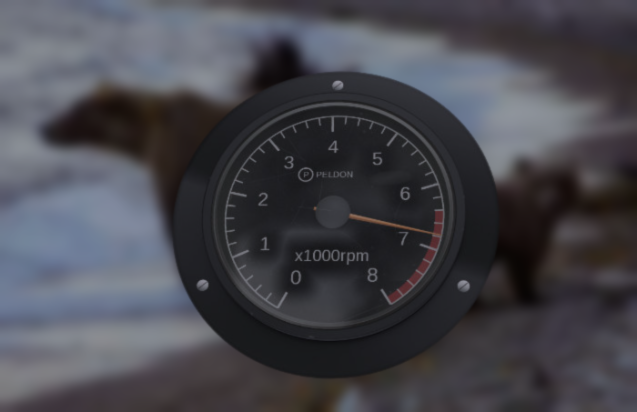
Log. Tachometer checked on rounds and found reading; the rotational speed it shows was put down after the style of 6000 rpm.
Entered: 6800 rpm
